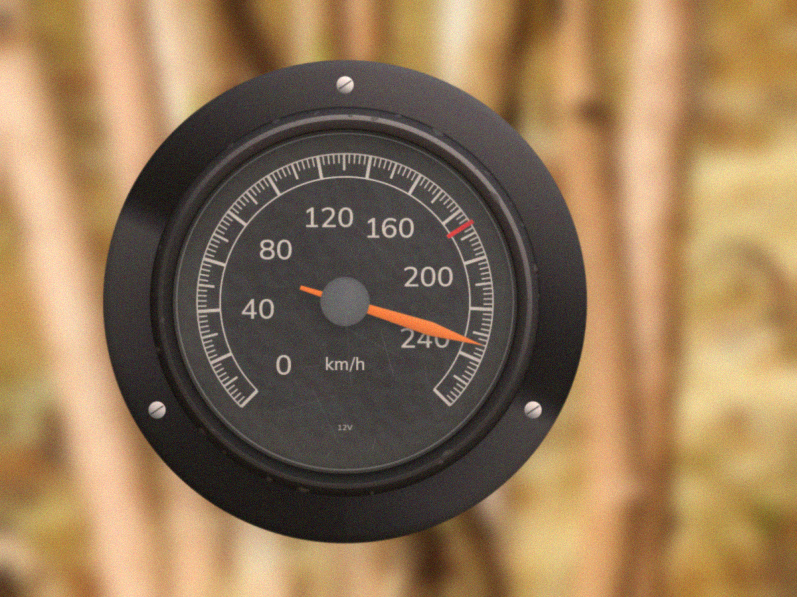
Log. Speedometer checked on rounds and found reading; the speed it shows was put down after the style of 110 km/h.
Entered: 234 km/h
